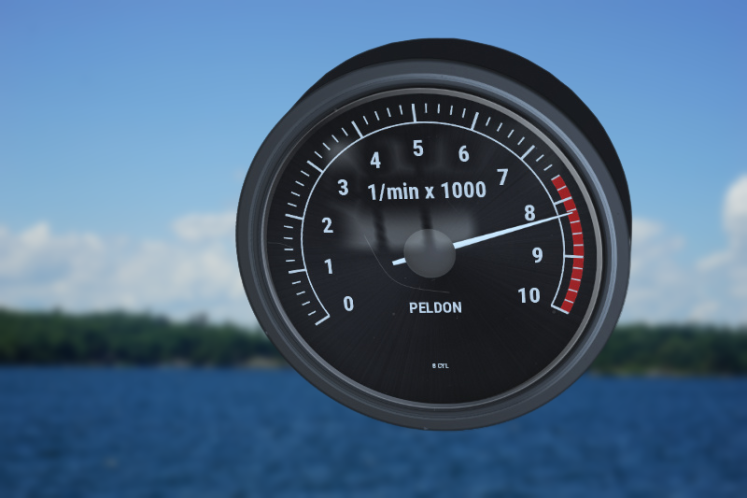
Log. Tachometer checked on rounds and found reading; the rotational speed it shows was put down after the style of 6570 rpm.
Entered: 8200 rpm
